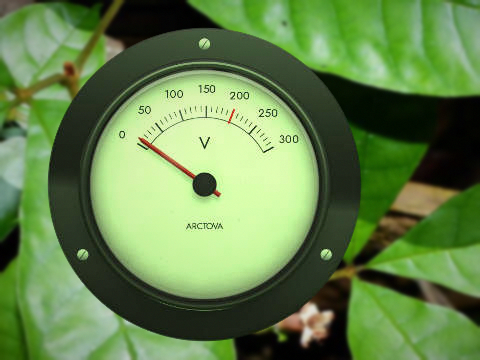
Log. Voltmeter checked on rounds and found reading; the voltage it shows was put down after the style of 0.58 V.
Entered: 10 V
